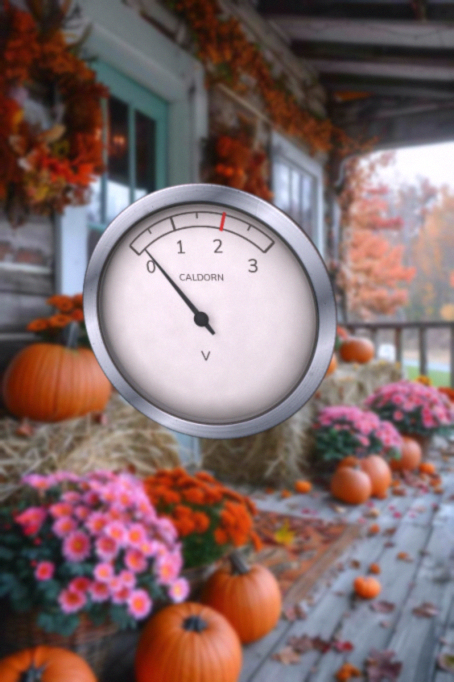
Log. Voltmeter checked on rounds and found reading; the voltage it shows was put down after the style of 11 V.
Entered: 0.25 V
